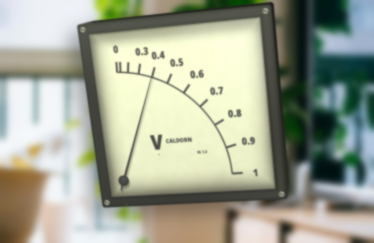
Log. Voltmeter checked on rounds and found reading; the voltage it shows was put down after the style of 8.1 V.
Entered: 0.4 V
